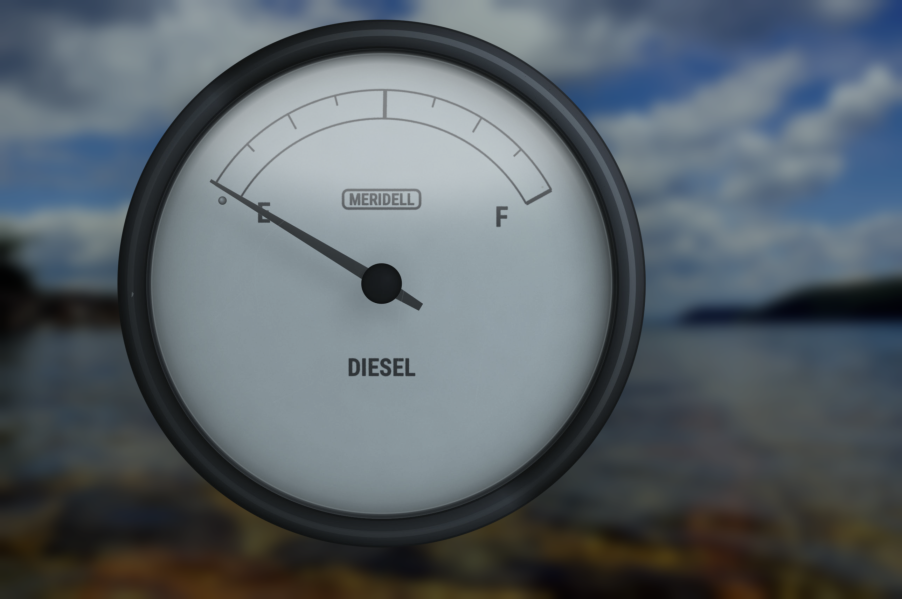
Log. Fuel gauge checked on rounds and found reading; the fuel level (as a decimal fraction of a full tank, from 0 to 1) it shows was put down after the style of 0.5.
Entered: 0
